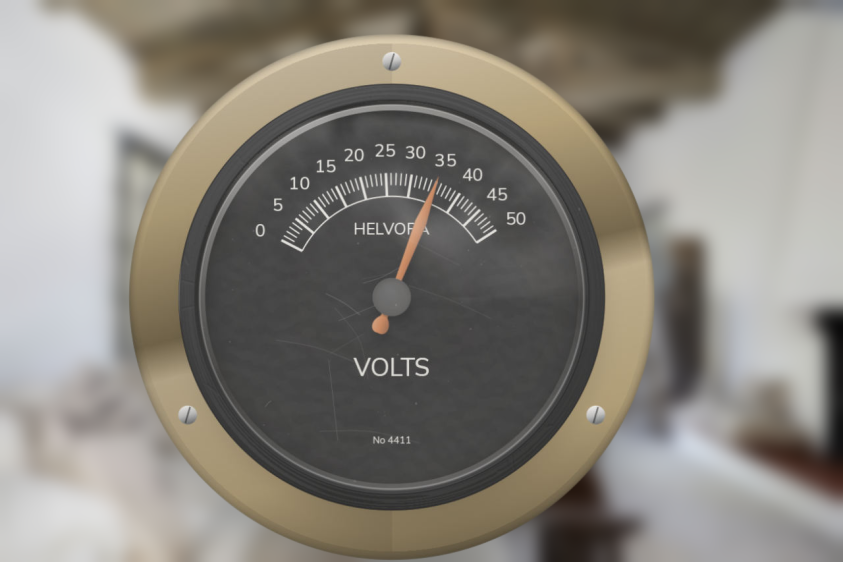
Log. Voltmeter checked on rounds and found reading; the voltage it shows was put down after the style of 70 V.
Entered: 35 V
